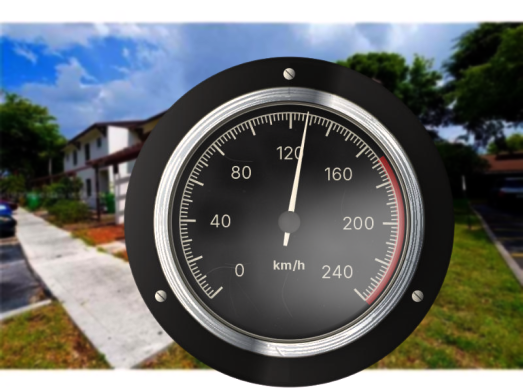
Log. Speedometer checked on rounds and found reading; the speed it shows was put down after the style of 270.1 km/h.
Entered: 128 km/h
